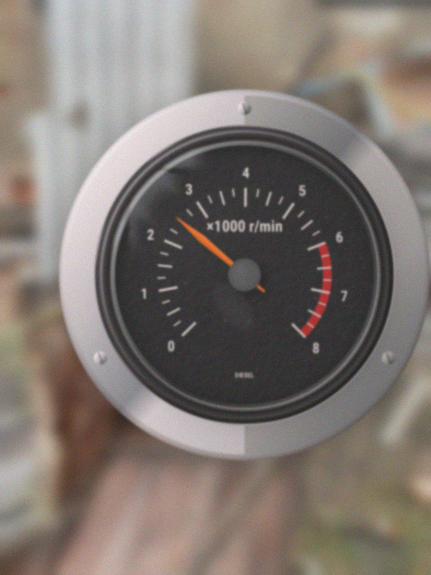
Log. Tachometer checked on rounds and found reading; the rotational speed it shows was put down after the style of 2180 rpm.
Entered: 2500 rpm
